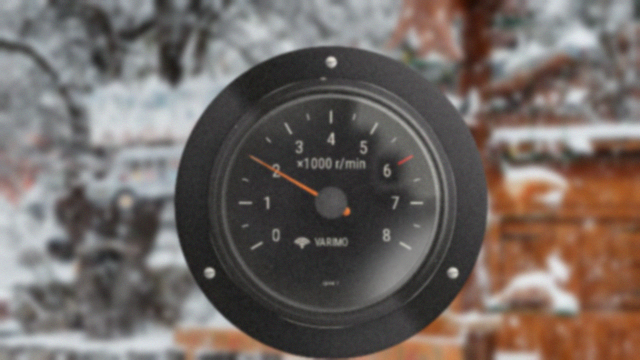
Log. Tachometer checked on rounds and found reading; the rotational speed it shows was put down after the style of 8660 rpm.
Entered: 2000 rpm
